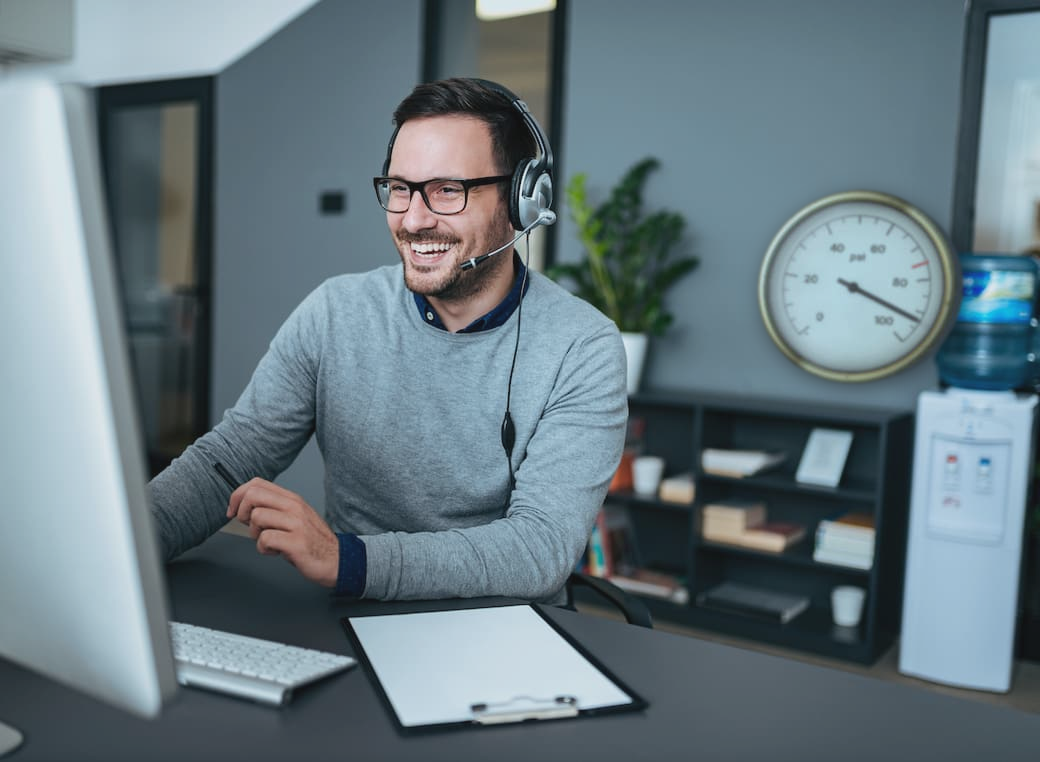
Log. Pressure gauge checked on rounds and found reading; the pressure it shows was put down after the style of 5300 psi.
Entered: 92.5 psi
